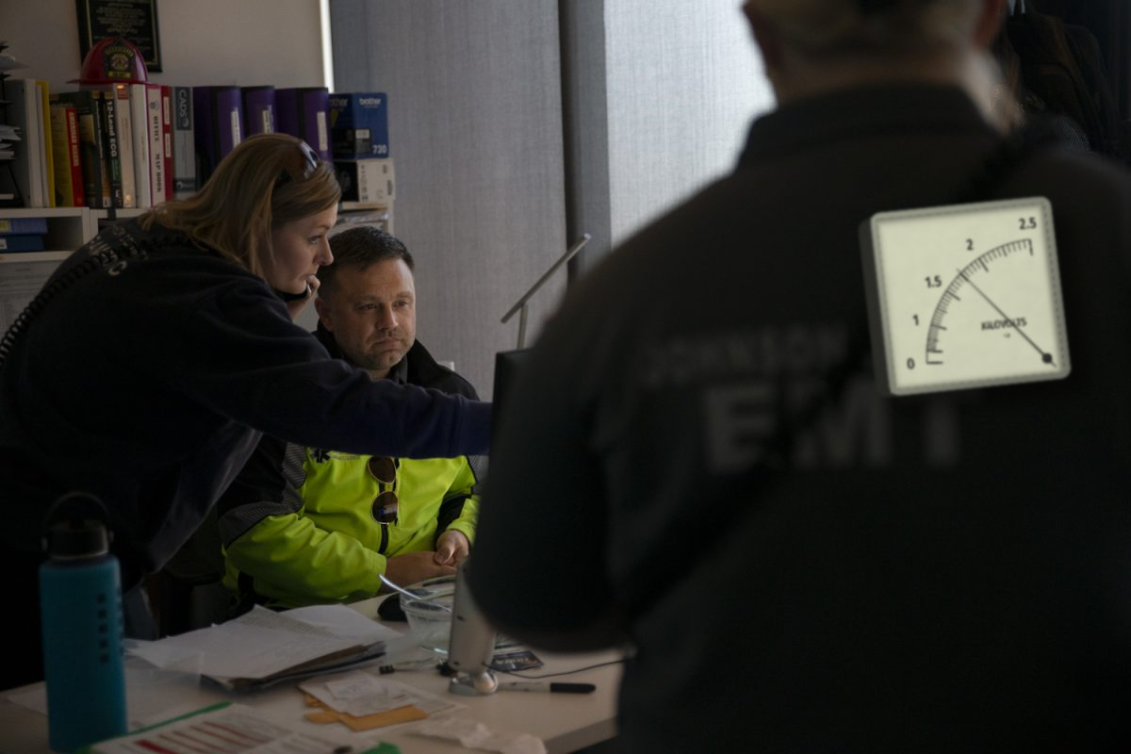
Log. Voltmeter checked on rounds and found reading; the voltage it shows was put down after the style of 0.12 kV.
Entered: 1.75 kV
